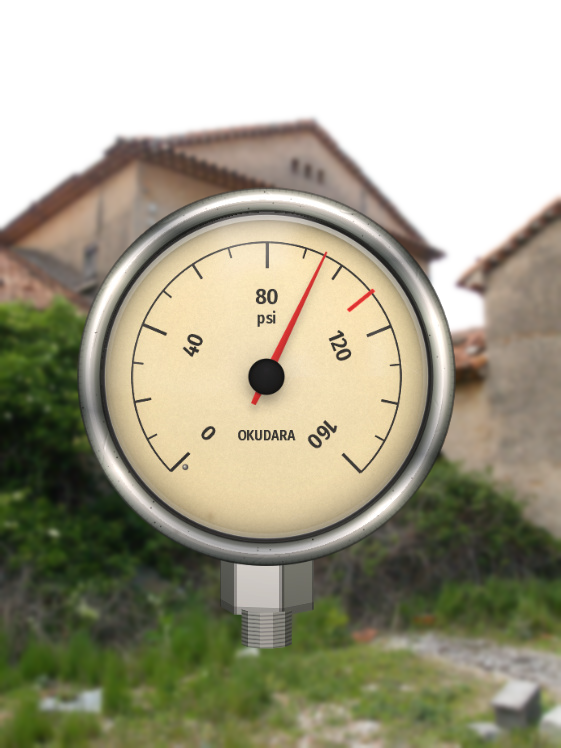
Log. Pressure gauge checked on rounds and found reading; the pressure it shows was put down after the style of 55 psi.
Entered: 95 psi
